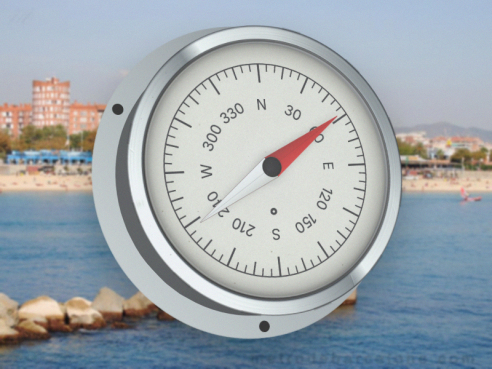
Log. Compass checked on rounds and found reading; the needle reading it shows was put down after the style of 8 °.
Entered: 57.5 °
